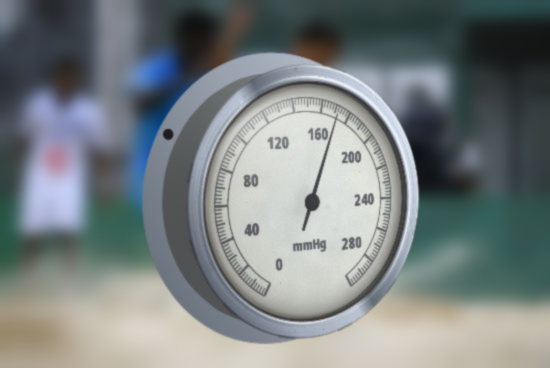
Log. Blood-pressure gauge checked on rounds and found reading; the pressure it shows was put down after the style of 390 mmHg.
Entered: 170 mmHg
